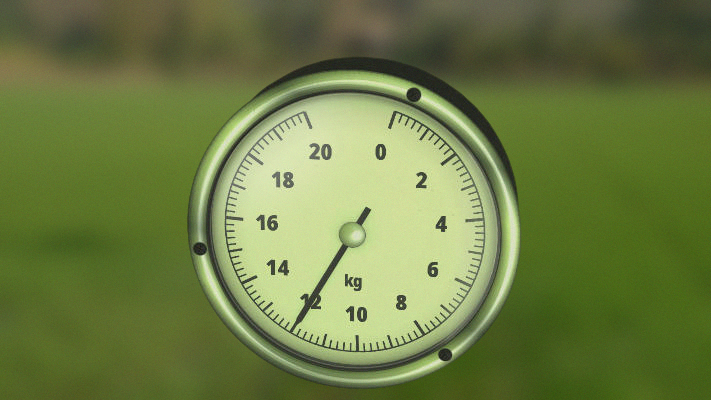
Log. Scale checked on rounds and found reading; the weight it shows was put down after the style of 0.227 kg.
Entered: 12 kg
